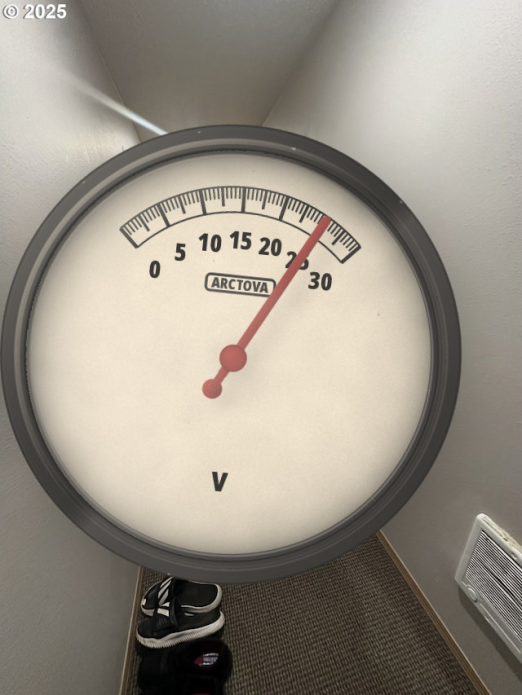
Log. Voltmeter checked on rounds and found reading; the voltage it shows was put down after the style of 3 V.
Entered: 25 V
